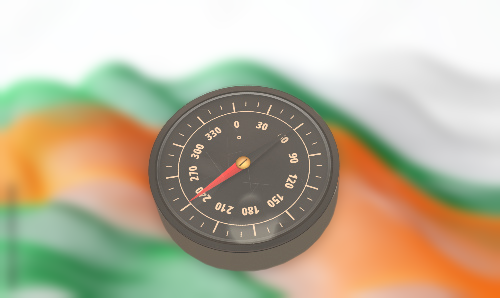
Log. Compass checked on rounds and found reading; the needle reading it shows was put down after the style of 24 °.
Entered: 240 °
